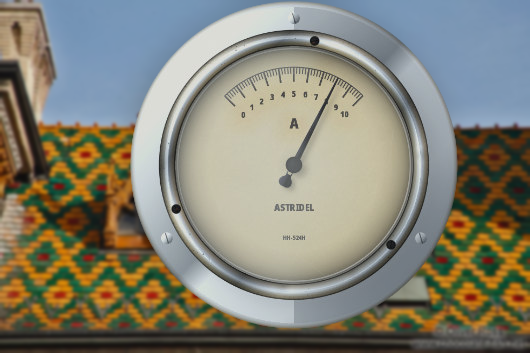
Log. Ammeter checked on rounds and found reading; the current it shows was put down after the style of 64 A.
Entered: 8 A
